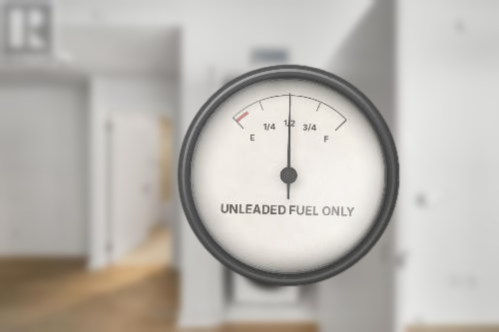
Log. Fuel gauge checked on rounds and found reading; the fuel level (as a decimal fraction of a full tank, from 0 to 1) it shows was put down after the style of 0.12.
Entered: 0.5
